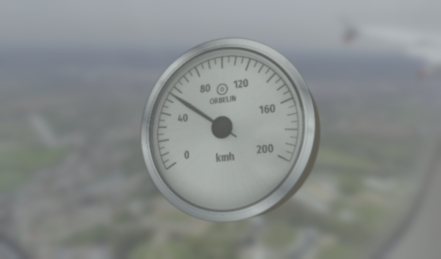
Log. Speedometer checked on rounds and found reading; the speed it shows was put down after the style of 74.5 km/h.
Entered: 55 km/h
